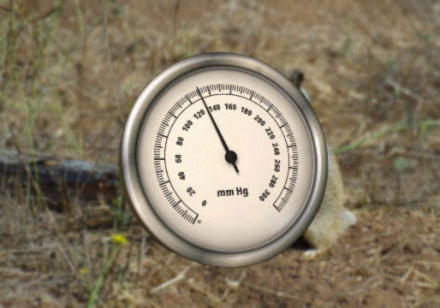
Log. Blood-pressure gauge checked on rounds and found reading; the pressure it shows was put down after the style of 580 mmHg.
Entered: 130 mmHg
